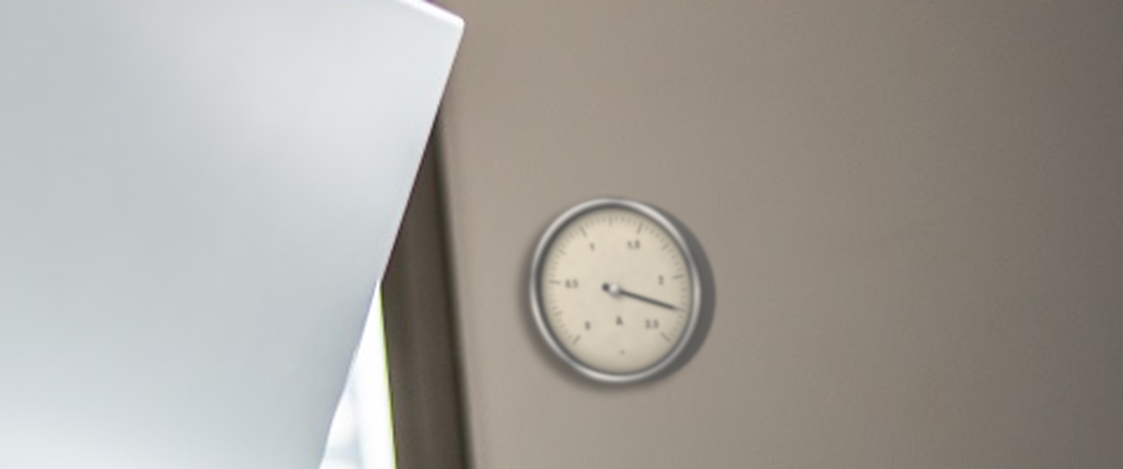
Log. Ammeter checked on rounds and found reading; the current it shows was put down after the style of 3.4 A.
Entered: 2.25 A
